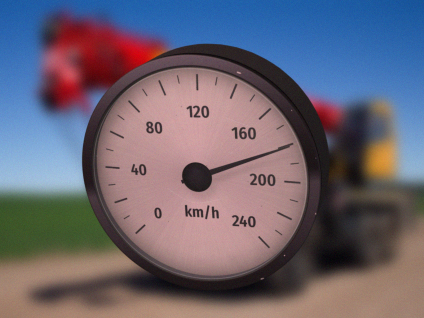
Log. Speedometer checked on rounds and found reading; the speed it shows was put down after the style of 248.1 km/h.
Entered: 180 km/h
